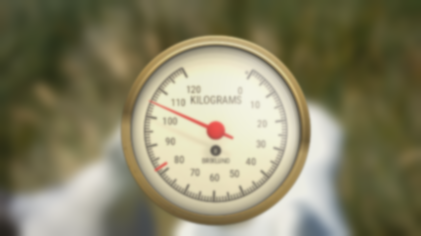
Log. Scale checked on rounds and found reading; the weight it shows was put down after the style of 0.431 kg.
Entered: 105 kg
